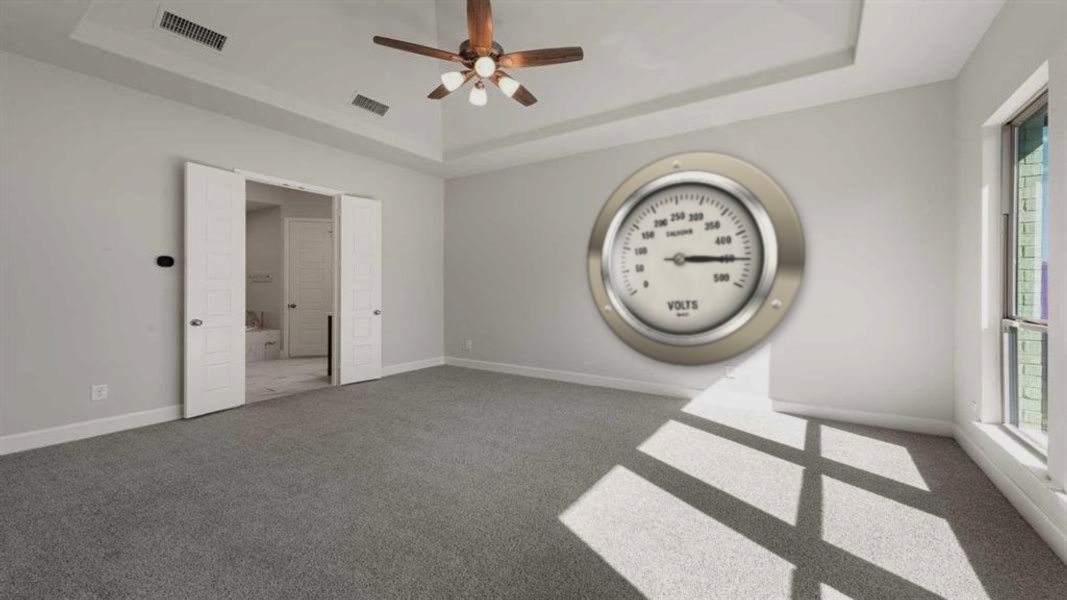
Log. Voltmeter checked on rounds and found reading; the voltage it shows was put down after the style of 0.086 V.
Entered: 450 V
